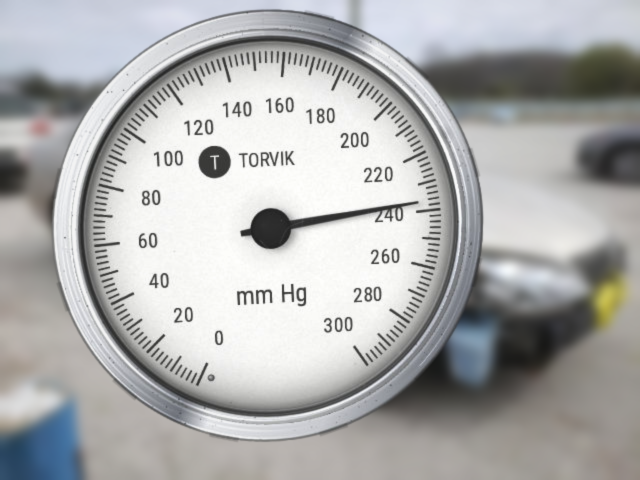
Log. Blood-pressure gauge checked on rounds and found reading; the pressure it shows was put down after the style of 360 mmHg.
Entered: 236 mmHg
